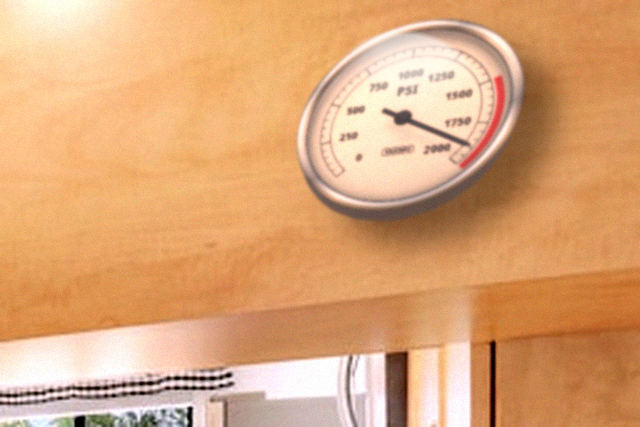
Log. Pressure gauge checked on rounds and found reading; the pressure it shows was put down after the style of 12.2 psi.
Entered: 1900 psi
